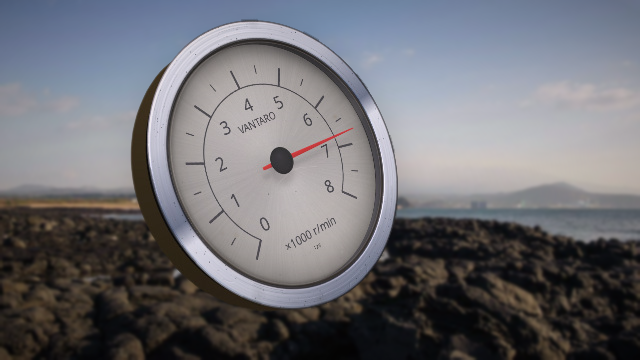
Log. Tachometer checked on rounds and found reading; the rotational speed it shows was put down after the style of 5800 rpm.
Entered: 6750 rpm
